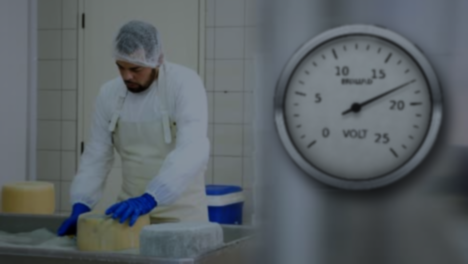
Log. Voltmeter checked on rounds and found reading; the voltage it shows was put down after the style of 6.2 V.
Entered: 18 V
